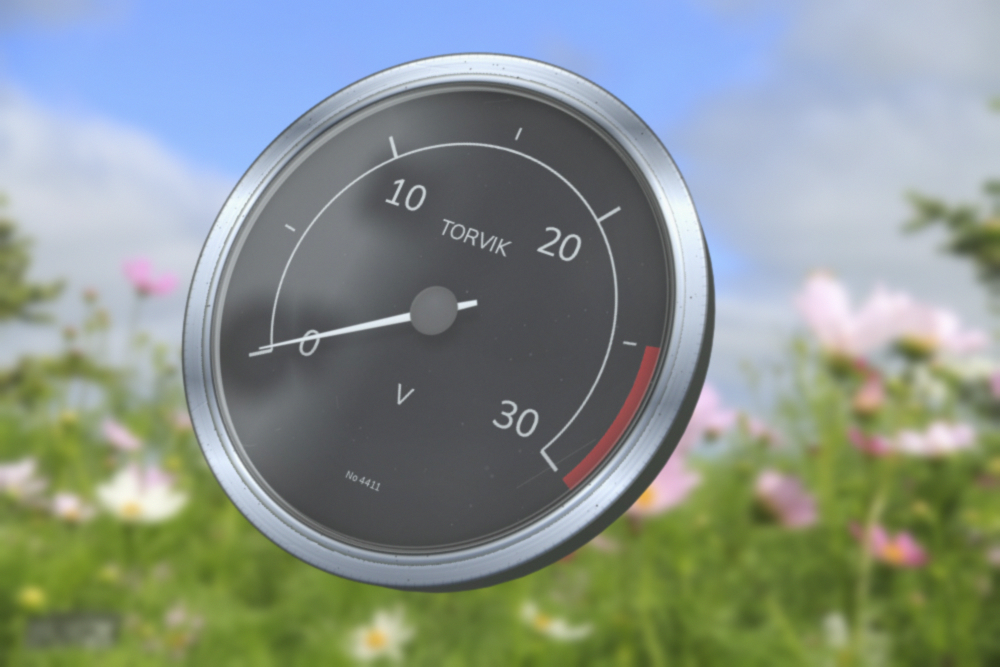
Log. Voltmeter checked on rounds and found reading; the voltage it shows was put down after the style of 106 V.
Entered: 0 V
